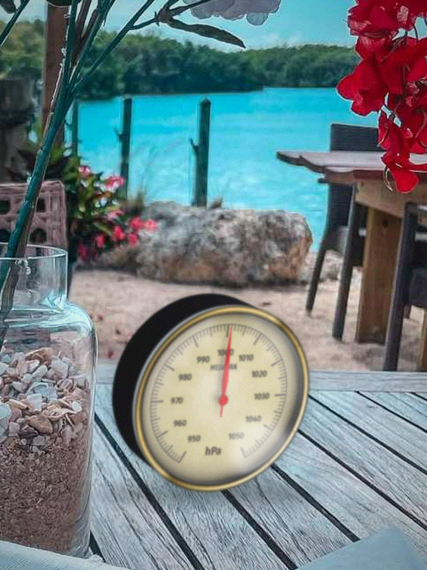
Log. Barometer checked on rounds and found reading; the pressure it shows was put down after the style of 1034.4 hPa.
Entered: 1000 hPa
